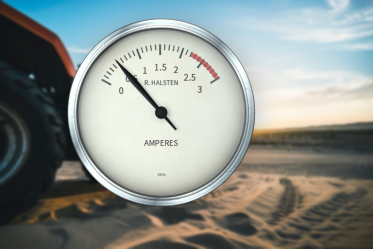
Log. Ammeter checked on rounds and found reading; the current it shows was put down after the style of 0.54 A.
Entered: 0.5 A
